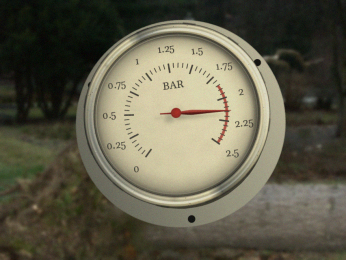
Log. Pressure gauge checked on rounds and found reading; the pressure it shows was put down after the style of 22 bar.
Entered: 2.15 bar
